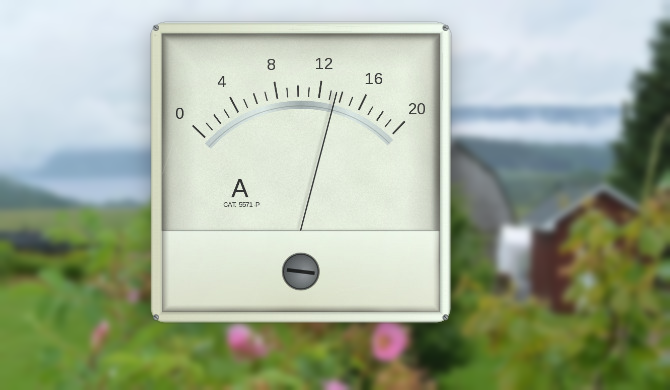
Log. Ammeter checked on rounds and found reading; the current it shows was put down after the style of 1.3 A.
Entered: 13.5 A
